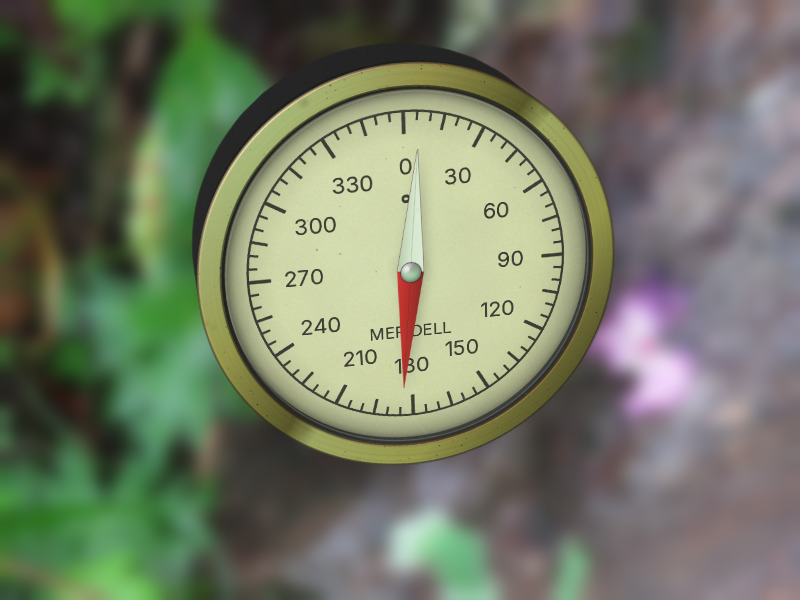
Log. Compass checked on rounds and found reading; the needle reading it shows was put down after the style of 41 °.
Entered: 185 °
